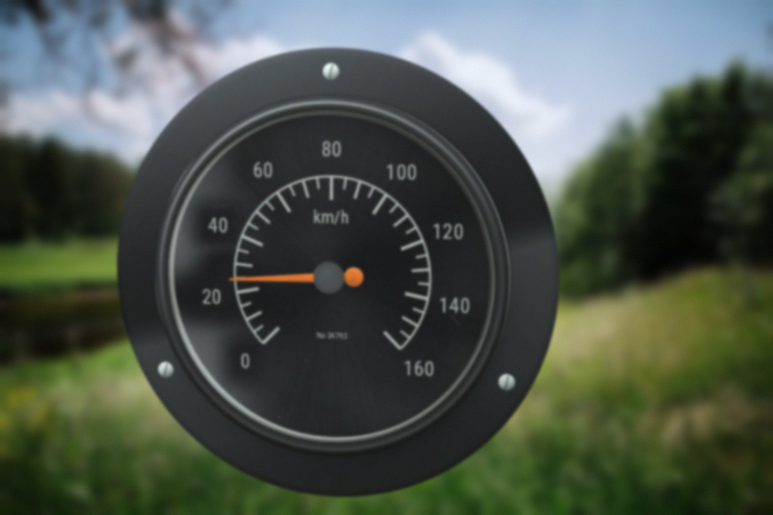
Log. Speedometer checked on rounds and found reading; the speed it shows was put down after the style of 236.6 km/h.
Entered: 25 km/h
